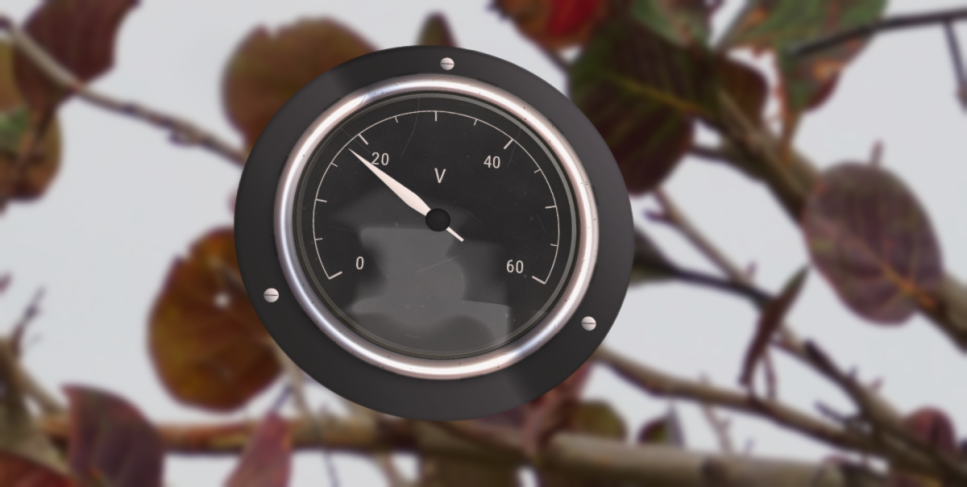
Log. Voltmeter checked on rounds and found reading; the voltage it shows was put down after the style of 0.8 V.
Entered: 17.5 V
